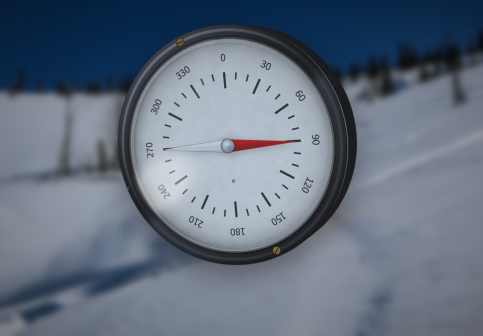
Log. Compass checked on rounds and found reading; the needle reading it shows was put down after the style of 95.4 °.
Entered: 90 °
